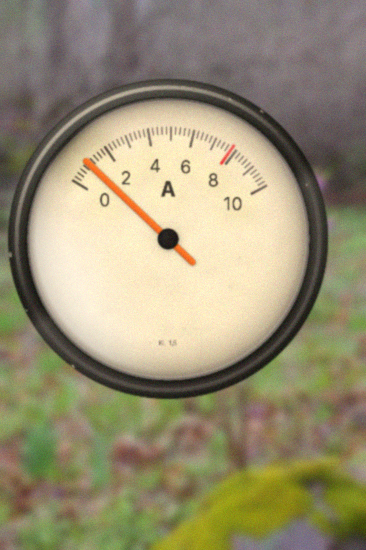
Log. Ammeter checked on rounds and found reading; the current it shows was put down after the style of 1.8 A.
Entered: 1 A
